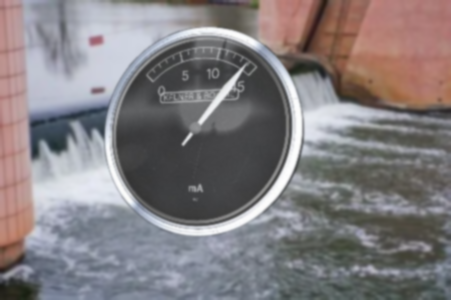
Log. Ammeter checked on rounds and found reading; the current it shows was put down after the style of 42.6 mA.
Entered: 14 mA
